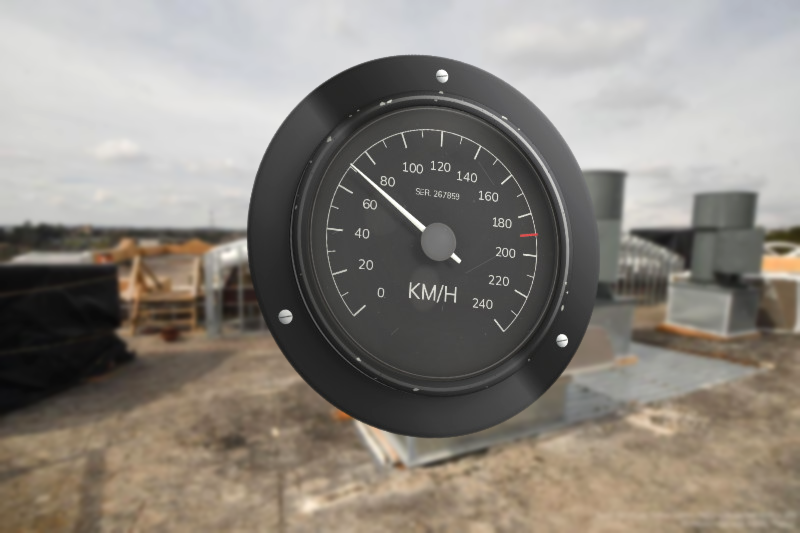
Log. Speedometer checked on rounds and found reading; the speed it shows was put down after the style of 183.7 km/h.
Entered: 70 km/h
